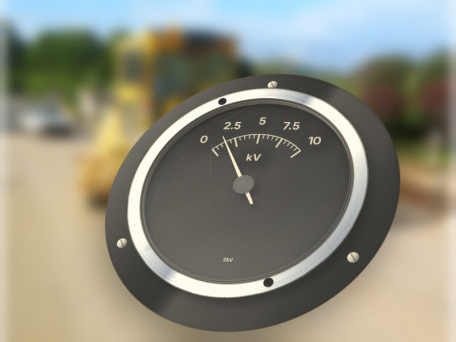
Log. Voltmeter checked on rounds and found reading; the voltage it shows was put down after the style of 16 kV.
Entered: 1.5 kV
